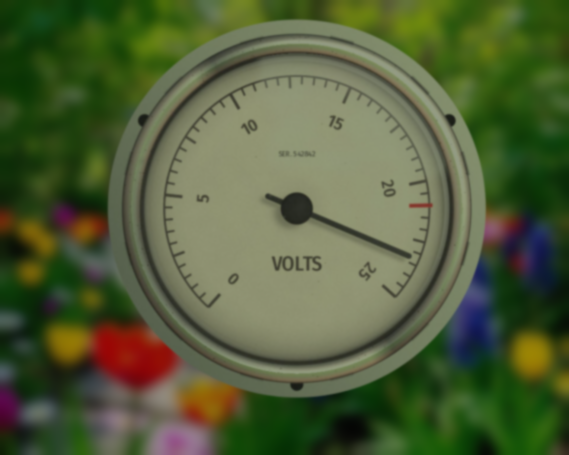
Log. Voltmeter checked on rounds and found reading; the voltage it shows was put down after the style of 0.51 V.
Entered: 23.25 V
